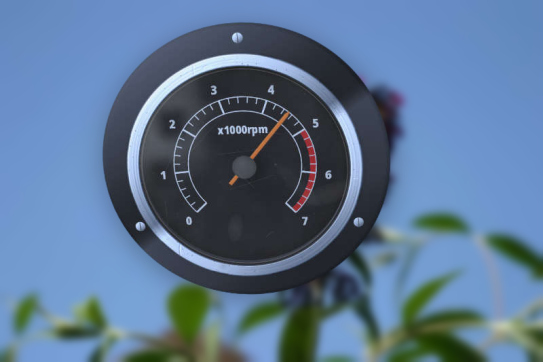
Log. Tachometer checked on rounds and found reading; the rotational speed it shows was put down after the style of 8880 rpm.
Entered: 4500 rpm
